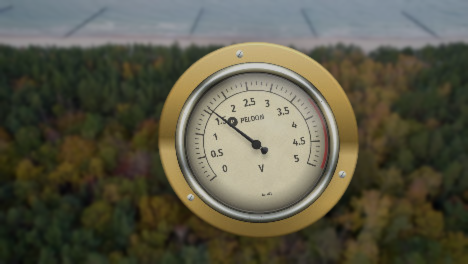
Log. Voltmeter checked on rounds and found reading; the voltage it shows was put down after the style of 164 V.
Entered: 1.6 V
